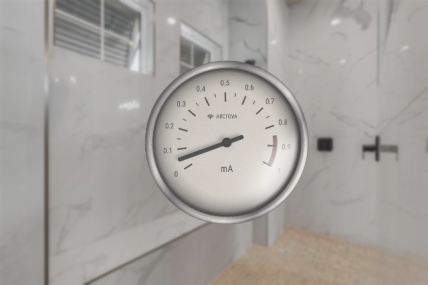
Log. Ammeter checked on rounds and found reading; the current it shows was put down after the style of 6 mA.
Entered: 0.05 mA
